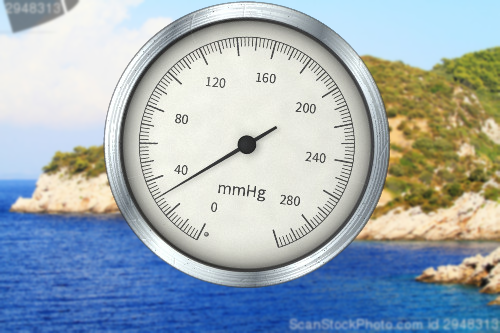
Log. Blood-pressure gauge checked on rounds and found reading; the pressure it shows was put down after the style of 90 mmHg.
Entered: 30 mmHg
